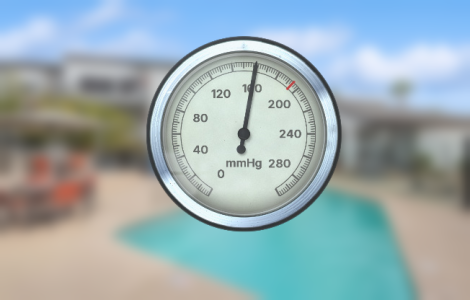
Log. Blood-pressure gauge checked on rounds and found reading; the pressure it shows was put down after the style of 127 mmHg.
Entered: 160 mmHg
